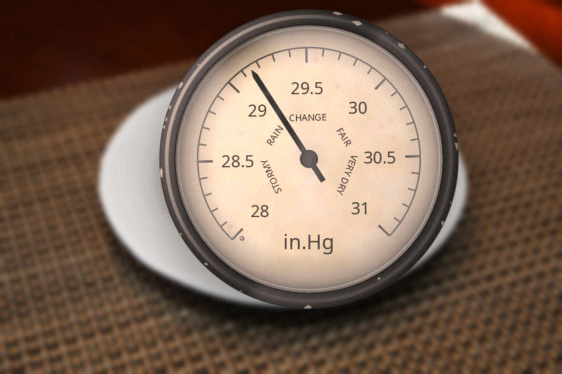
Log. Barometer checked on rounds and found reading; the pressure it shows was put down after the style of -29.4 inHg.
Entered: 29.15 inHg
